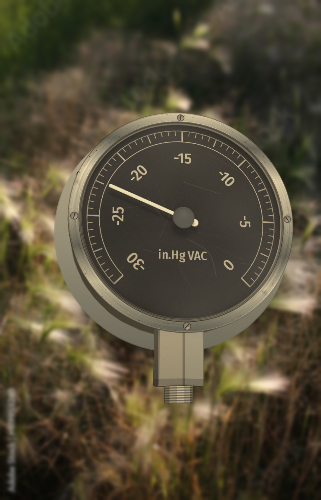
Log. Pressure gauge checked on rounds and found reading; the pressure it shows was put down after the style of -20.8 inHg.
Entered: -22.5 inHg
